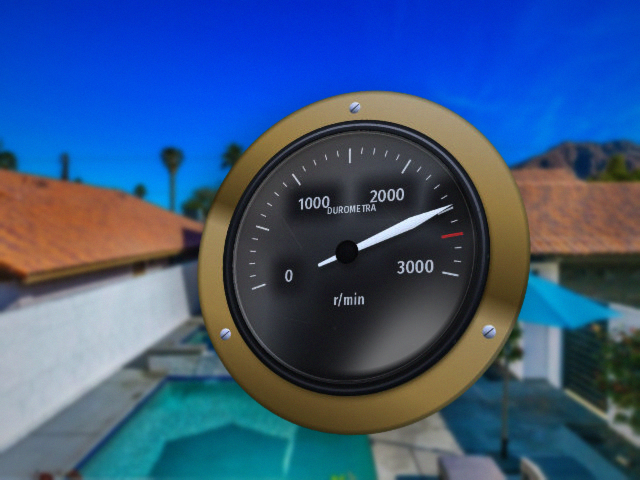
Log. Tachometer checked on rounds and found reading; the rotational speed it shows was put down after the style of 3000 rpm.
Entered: 2500 rpm
